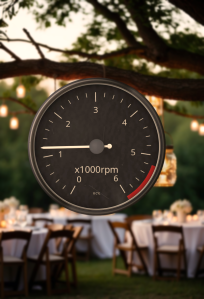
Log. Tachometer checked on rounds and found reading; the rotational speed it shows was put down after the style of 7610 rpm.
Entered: 1200 rpm
